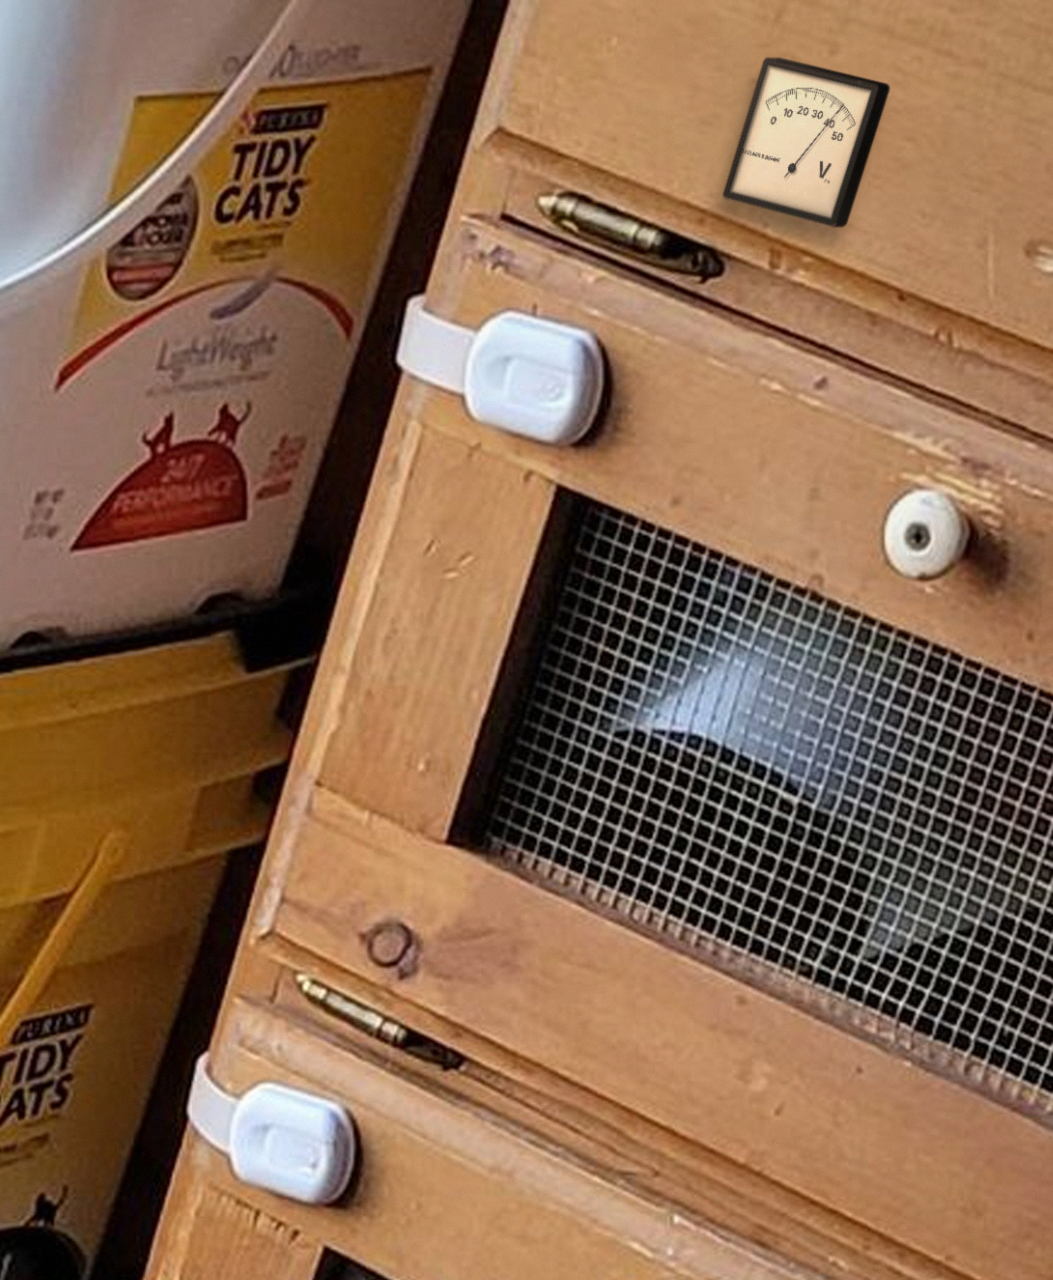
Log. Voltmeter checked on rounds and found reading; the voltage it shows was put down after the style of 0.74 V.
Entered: 40 V
